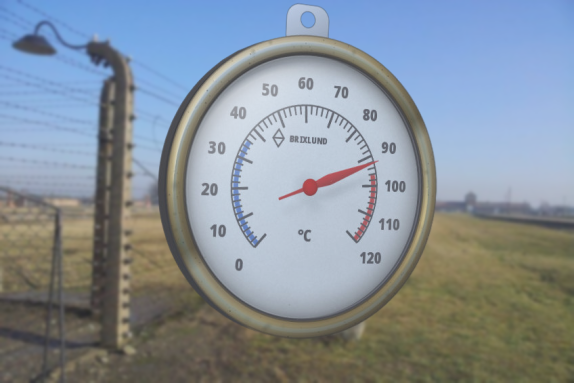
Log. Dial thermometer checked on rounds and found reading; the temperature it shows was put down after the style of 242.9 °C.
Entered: 92 °C
